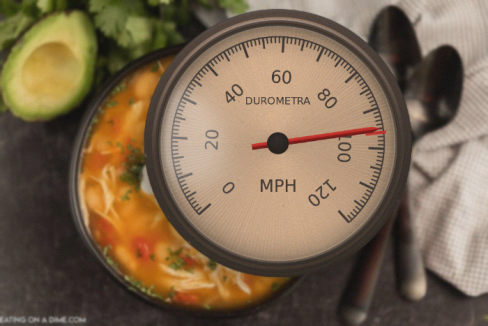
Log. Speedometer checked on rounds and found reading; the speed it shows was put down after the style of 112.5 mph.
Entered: 95 mph
